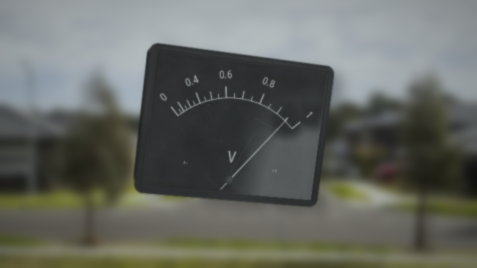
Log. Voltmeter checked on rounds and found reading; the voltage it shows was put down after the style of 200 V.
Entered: 0.95 V
